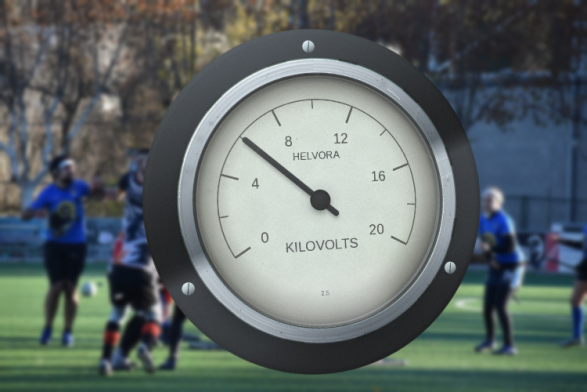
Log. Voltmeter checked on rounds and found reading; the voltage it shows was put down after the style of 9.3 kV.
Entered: 6 kV
